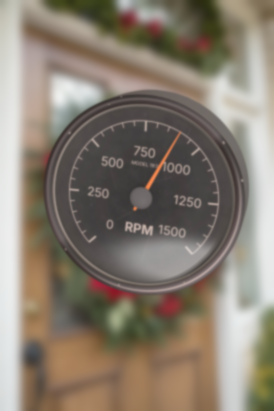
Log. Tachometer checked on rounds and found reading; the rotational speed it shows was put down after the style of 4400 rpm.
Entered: 900 rpm
